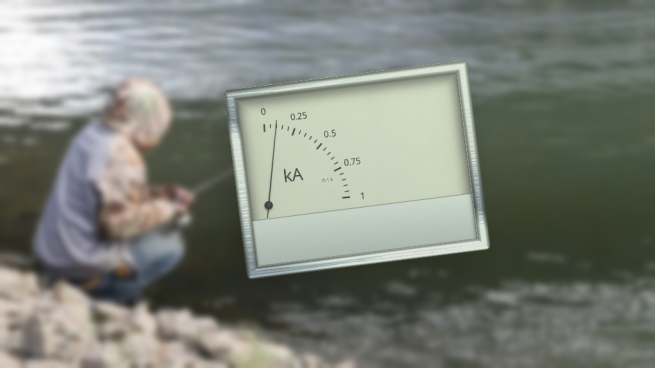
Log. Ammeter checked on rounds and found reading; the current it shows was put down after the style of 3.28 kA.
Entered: 0.1 kA
